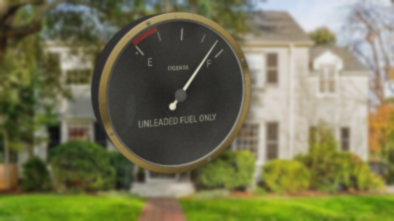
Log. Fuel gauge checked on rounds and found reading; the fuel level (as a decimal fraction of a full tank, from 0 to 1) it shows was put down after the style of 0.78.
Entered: 0.875
